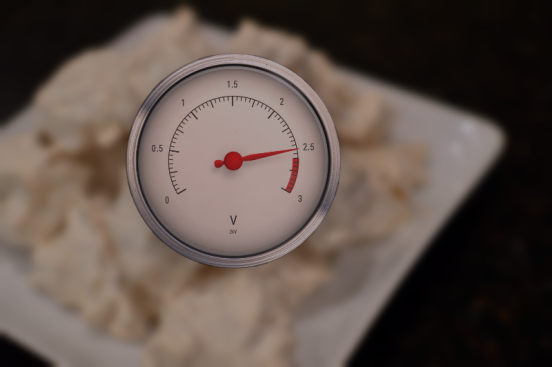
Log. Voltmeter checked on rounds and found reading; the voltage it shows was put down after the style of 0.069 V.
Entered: 2.5 V
